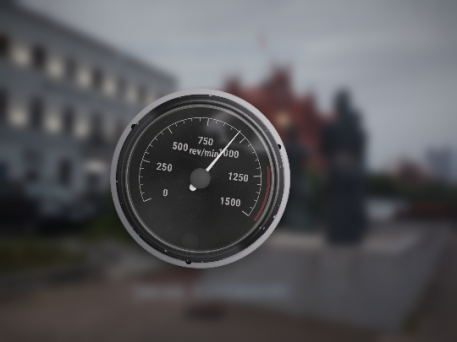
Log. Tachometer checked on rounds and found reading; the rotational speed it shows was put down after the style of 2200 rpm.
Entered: 950 rpm
